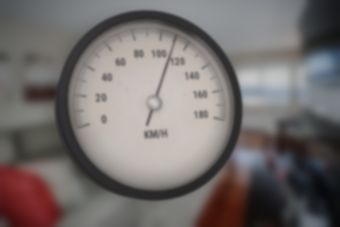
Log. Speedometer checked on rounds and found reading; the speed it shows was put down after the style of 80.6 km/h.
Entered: 110 km/h
